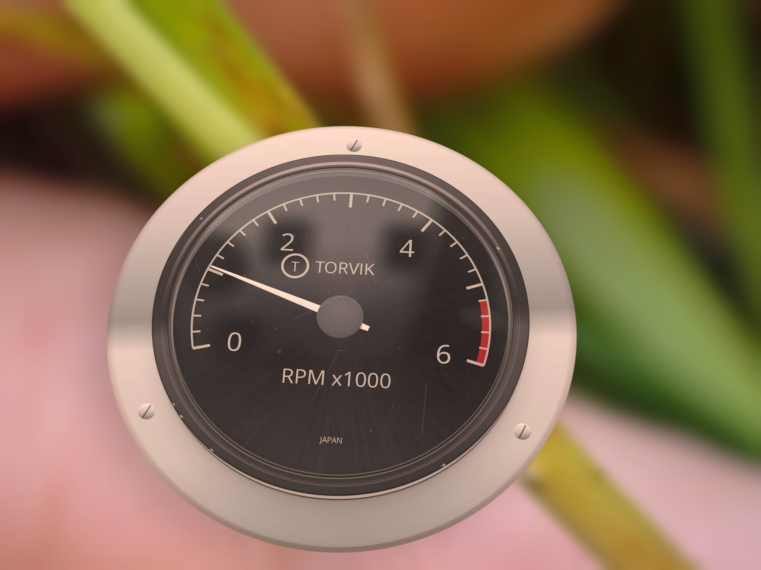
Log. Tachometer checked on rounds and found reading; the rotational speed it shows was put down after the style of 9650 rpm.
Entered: 1000 rpm
